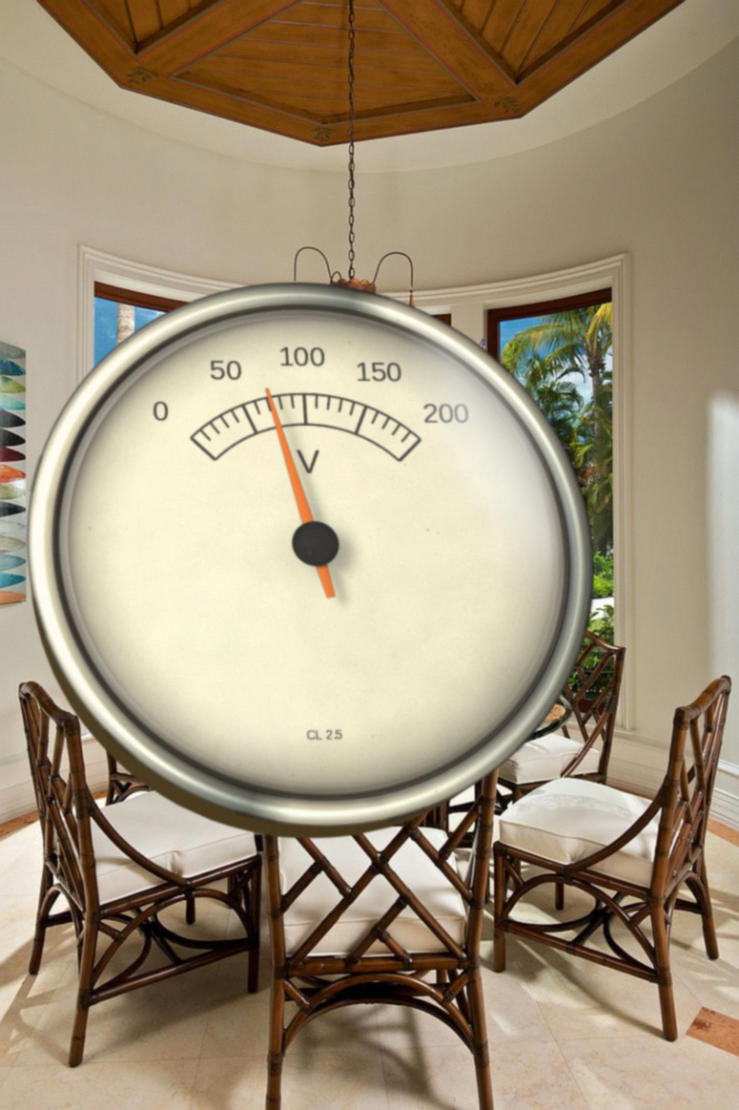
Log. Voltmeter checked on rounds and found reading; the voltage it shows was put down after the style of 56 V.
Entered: 70 V
